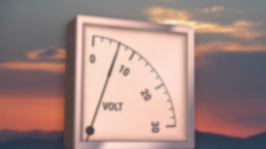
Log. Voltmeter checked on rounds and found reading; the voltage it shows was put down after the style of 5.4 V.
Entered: 6 V
